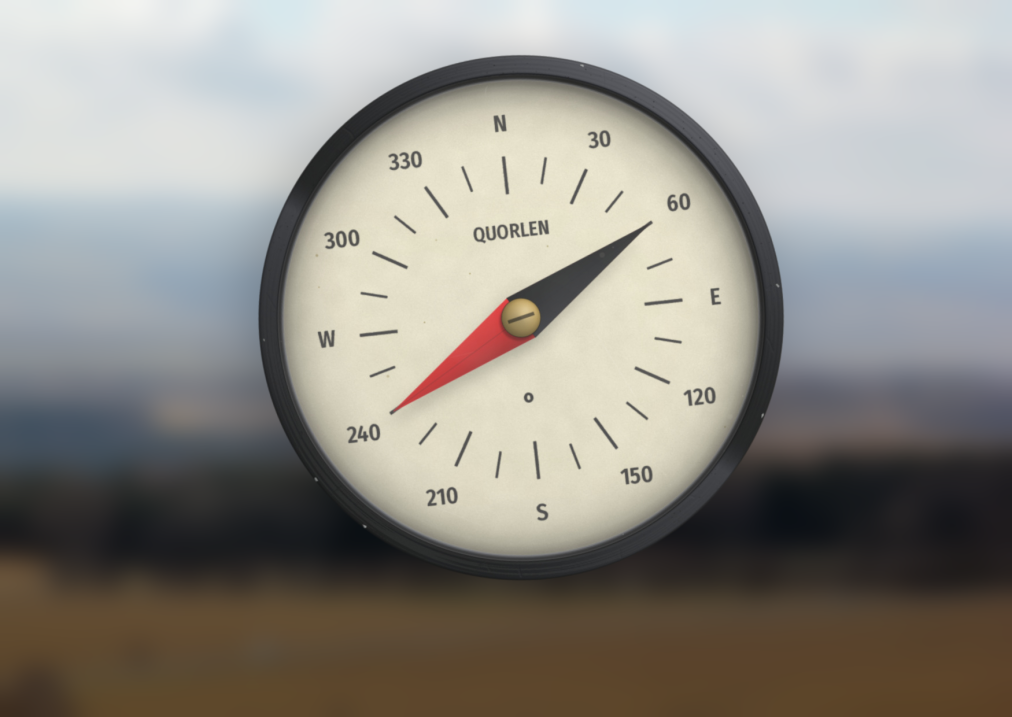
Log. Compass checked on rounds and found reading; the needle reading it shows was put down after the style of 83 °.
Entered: 240 °
